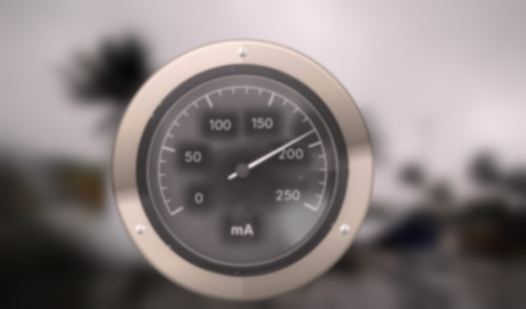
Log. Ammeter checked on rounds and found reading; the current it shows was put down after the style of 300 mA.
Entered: 190 mA
